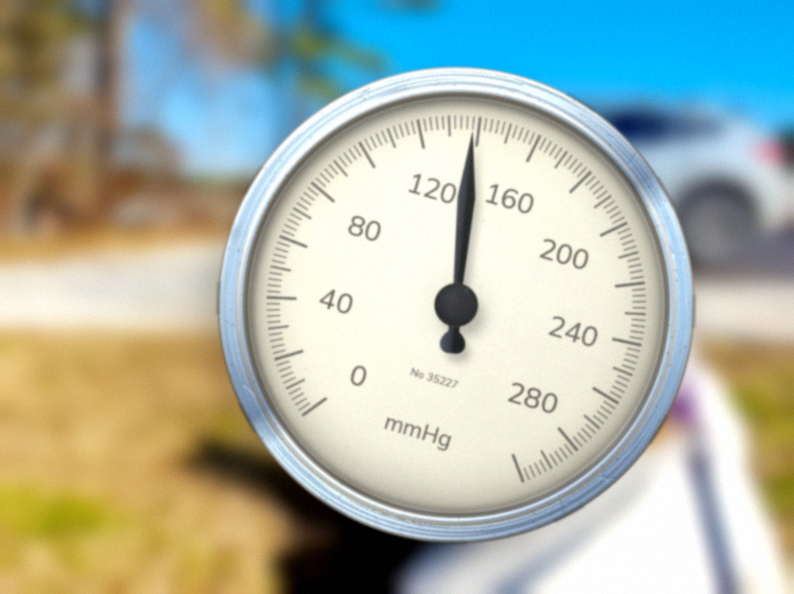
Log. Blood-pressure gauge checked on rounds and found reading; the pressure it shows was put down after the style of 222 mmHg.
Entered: 138 mmHg
